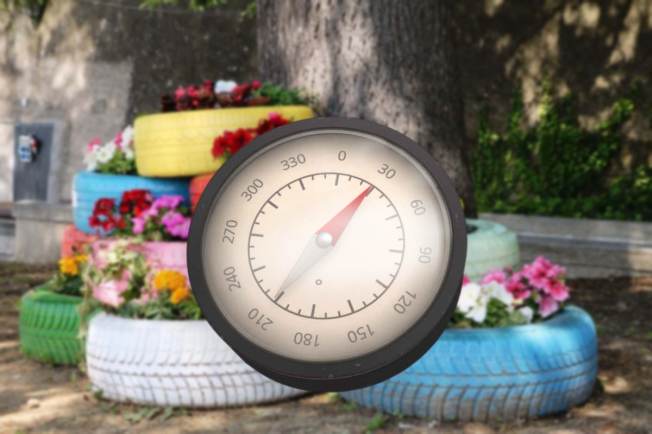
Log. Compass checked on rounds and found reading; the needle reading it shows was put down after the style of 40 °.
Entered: 30 °
